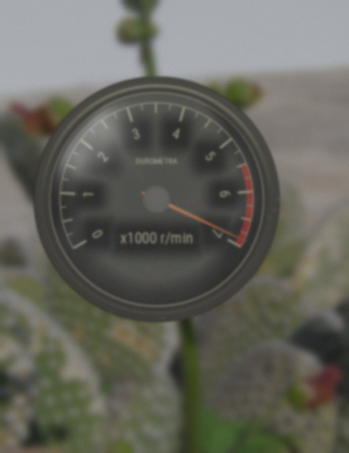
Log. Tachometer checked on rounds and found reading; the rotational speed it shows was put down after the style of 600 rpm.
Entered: 6875 rpm
